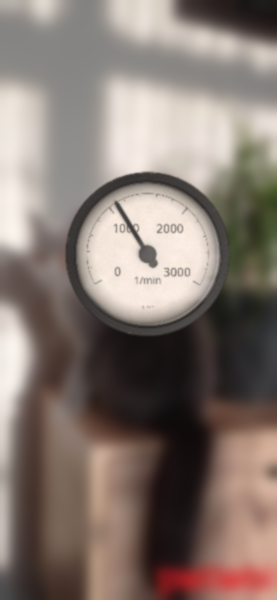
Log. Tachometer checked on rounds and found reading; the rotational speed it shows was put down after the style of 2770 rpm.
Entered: 1100 rpm
